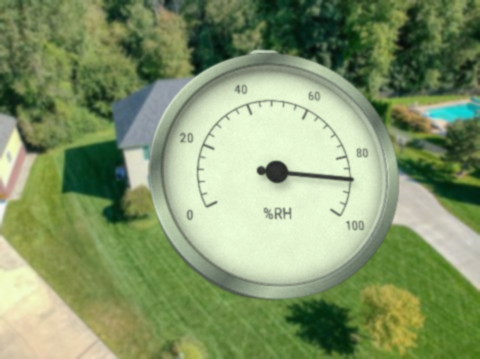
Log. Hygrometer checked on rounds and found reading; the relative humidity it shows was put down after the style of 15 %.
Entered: 88 %
